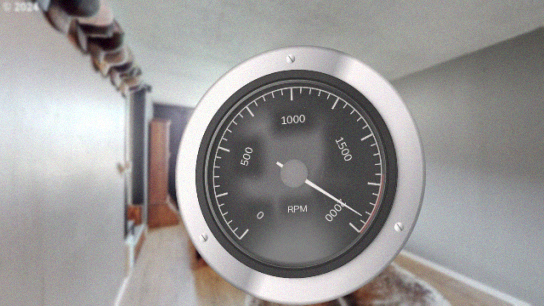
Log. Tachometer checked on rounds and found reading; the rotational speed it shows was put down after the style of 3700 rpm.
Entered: 1925 rpm
